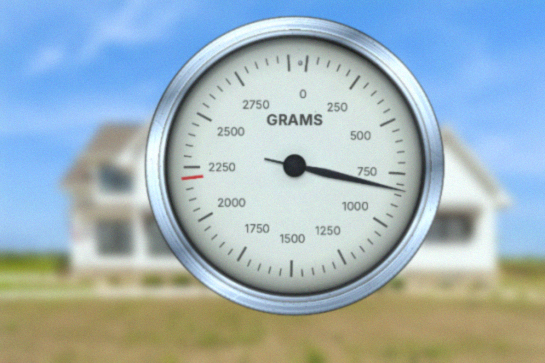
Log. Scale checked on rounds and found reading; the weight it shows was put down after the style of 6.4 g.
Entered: 825 g
